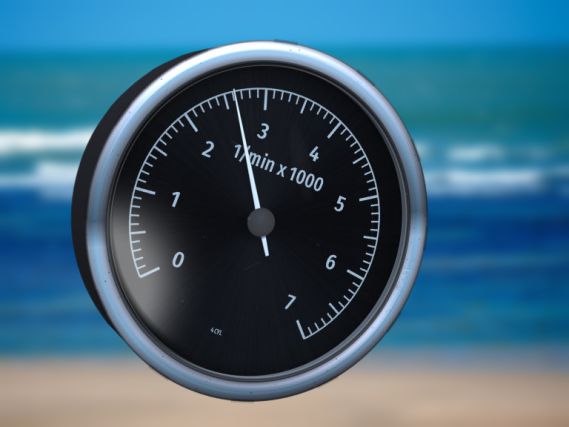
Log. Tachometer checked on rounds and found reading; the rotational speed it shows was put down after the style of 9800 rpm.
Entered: 2600 rpm
